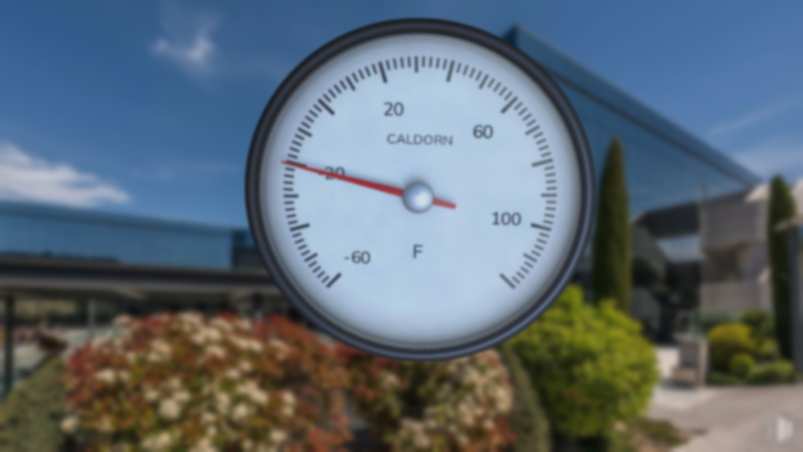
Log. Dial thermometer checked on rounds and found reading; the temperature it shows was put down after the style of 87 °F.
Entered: -20 °F
